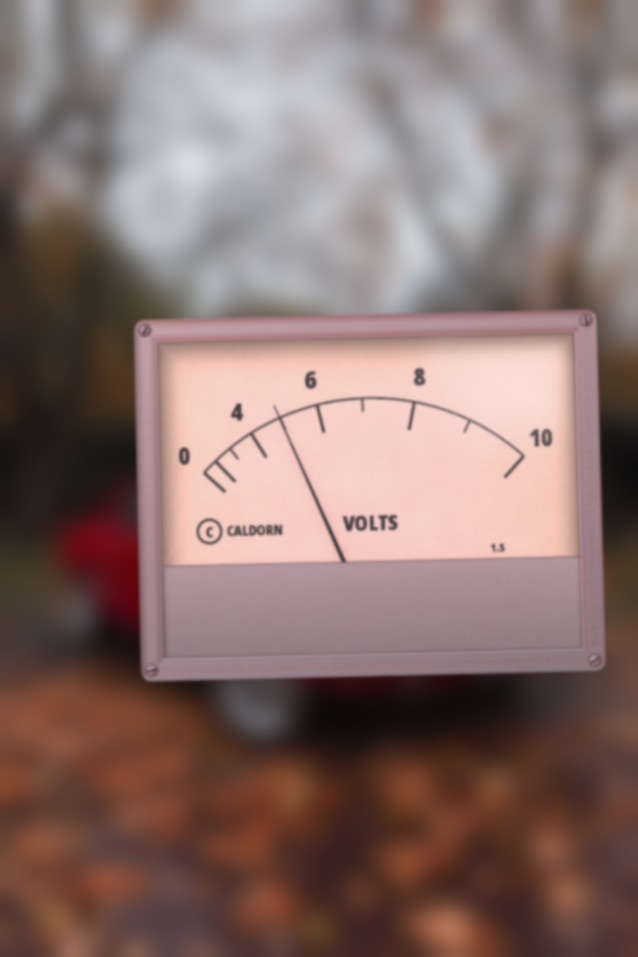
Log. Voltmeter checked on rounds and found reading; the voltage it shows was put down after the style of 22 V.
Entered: 5 V
